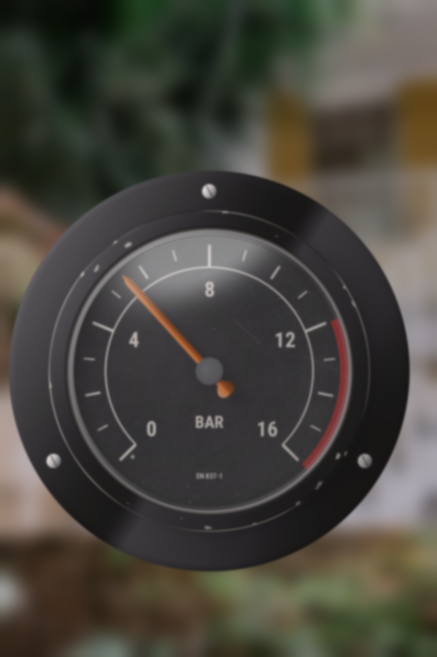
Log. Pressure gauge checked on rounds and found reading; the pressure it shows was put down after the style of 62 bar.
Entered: 5.5 bar
